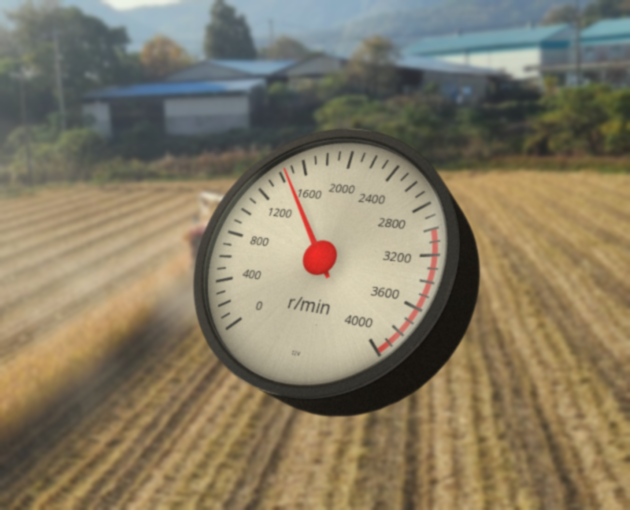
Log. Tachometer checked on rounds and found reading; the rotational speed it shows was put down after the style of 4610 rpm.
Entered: 1450 rpm
